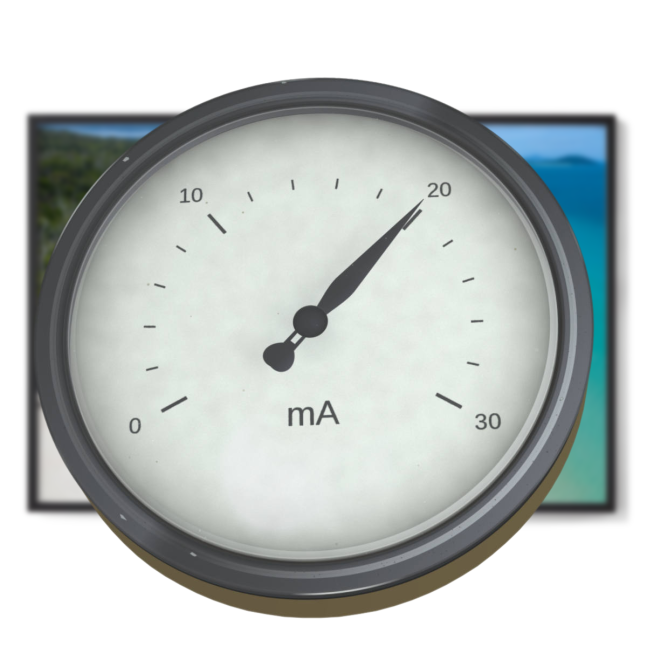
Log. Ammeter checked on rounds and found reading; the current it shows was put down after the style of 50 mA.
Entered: 20 mA
